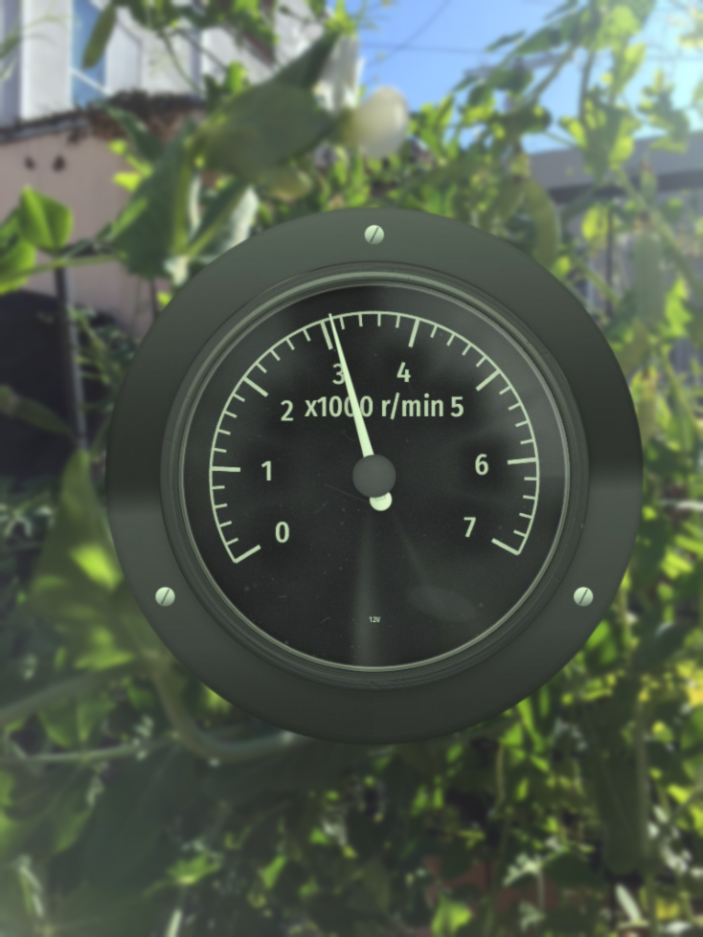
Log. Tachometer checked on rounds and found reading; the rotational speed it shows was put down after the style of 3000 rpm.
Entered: 3100 rpm
